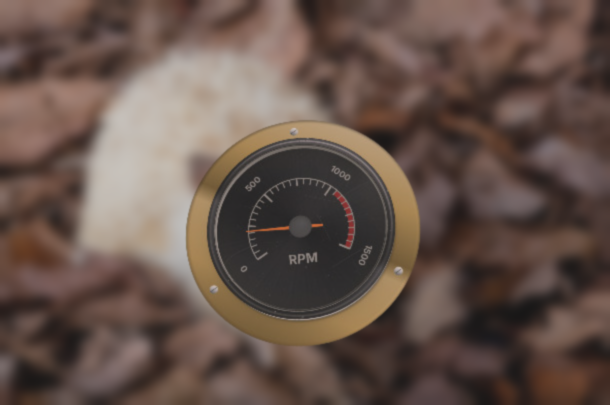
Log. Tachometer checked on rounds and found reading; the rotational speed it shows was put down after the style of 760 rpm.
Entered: 200 rpm
